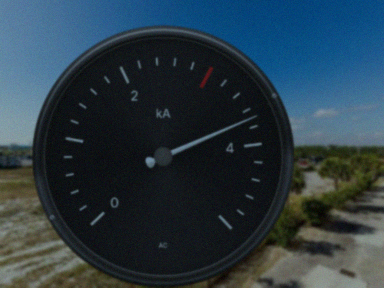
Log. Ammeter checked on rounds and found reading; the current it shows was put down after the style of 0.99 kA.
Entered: 3.7 kA
